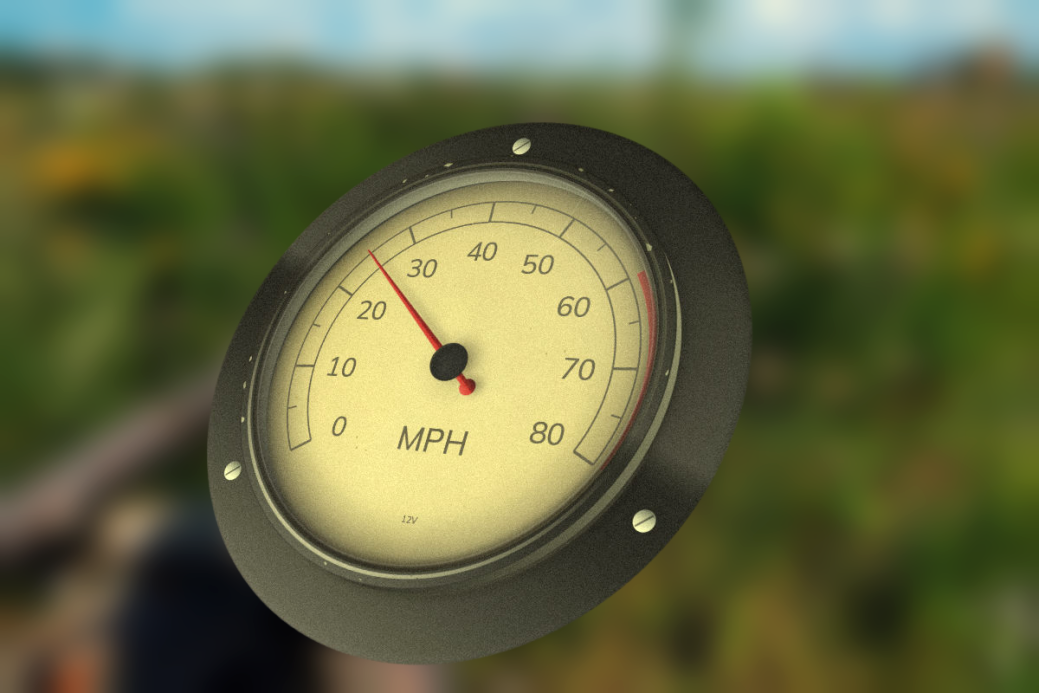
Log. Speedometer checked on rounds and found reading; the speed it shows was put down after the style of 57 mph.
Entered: 25 mph
